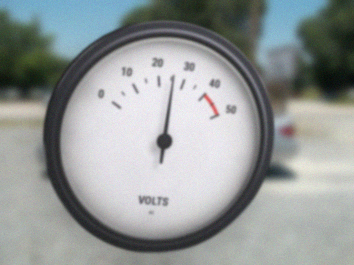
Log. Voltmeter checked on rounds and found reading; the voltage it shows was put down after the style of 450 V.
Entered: 25 V
